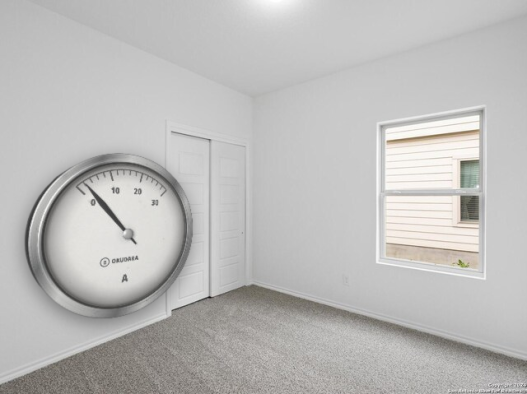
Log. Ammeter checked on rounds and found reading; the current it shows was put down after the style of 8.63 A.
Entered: 2 A
